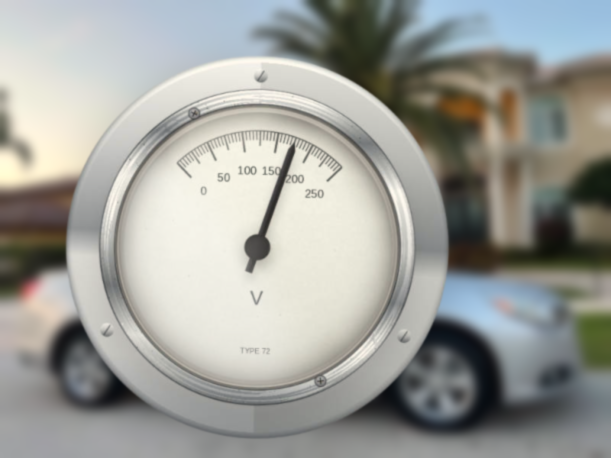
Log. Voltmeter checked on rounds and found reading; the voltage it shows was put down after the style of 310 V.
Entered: 175 V
